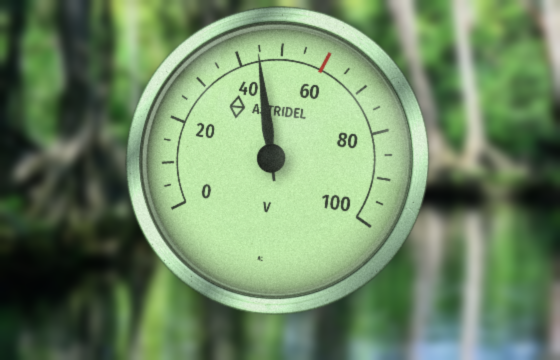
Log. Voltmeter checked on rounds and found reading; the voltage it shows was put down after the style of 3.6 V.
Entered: 45 V
